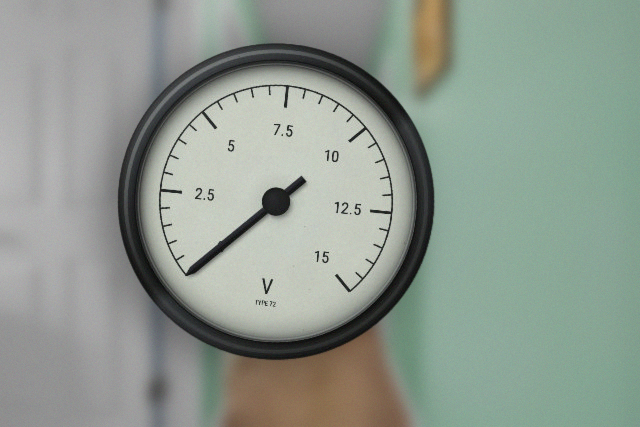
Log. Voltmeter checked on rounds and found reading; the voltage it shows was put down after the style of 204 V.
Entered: 0 V
